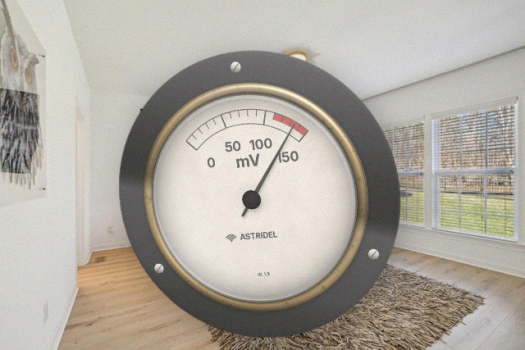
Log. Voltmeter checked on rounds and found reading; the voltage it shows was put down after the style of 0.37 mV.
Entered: 135 mV
